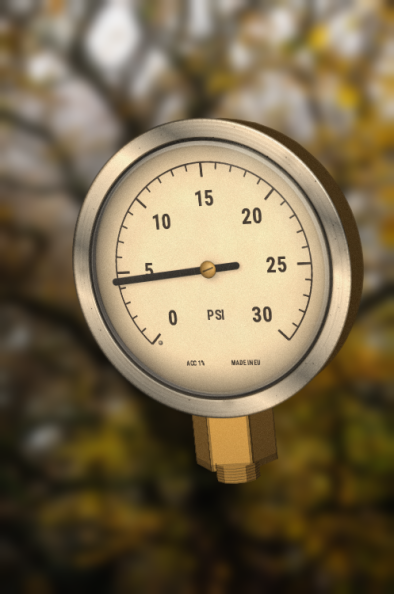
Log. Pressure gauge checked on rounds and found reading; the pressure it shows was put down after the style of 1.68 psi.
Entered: 4.5 psi
